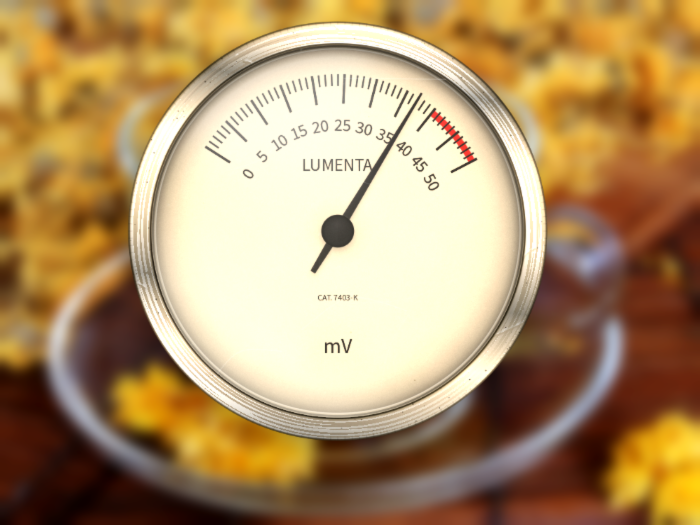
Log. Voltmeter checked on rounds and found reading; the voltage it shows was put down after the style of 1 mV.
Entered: 37 mV
